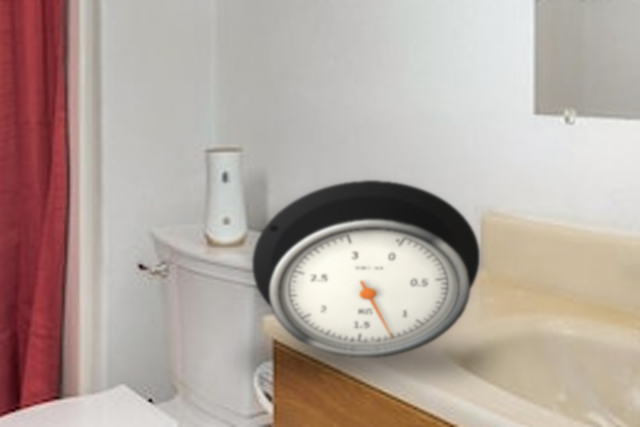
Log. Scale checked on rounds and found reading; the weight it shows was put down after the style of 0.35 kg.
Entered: 1.25 kg
